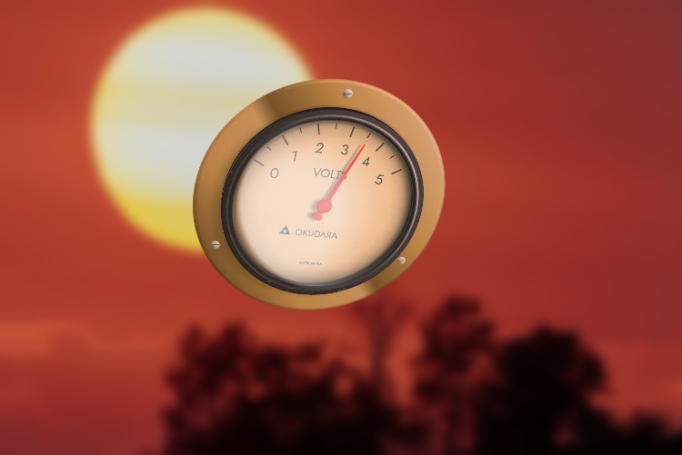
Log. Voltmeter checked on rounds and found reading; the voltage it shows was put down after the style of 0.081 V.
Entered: 3.5 V
